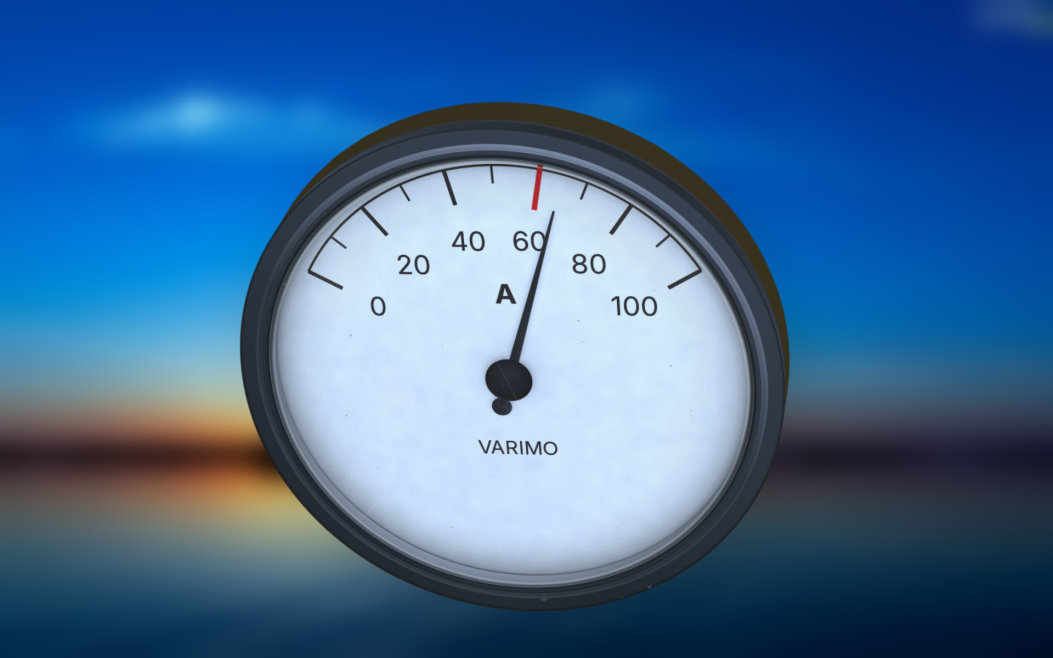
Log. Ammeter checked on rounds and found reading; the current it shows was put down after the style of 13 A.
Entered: 65 A
